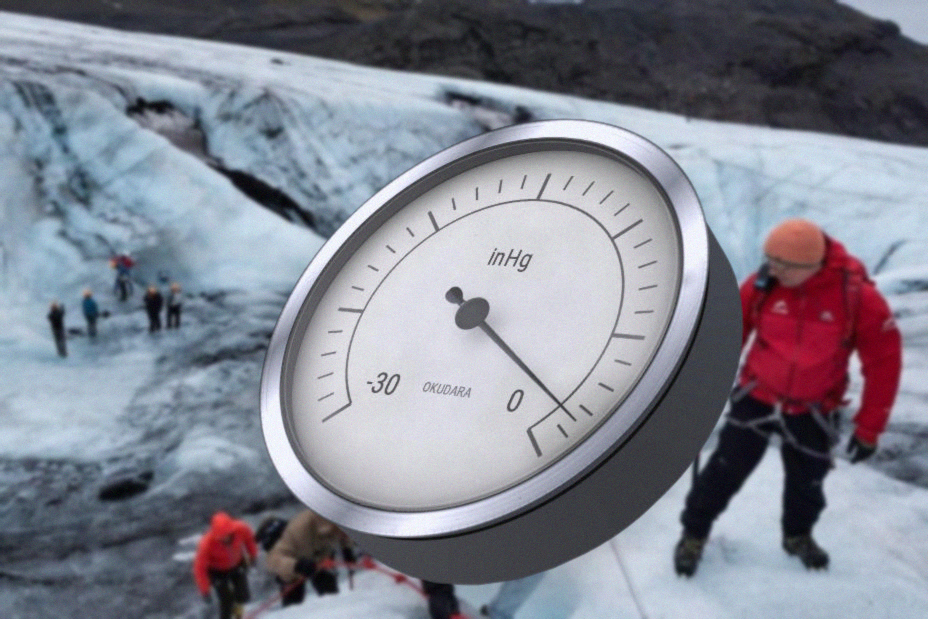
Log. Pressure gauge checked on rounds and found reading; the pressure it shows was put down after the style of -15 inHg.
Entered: -1.5 inHg
